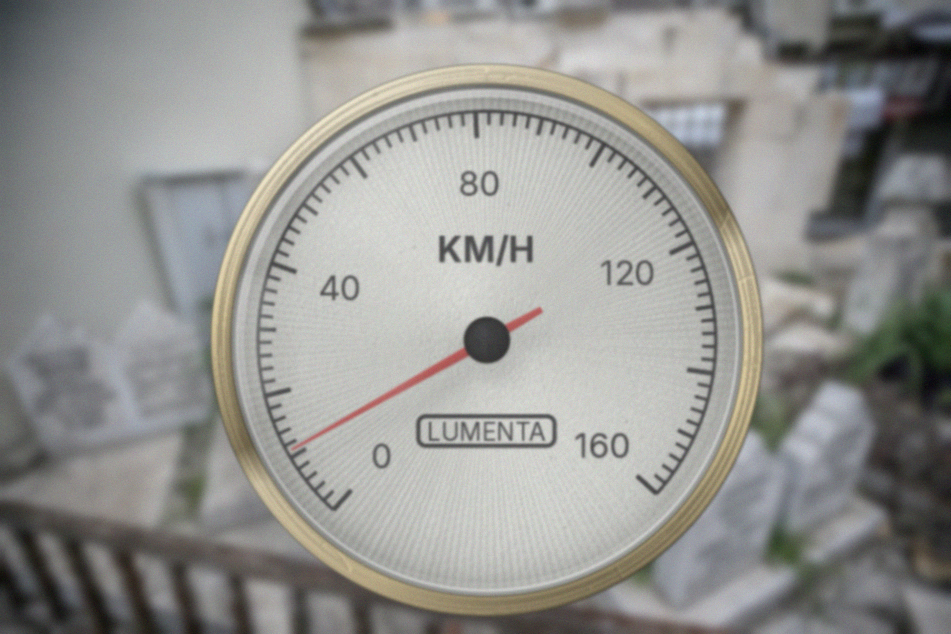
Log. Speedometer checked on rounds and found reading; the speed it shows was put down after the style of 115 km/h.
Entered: 11 km/h
